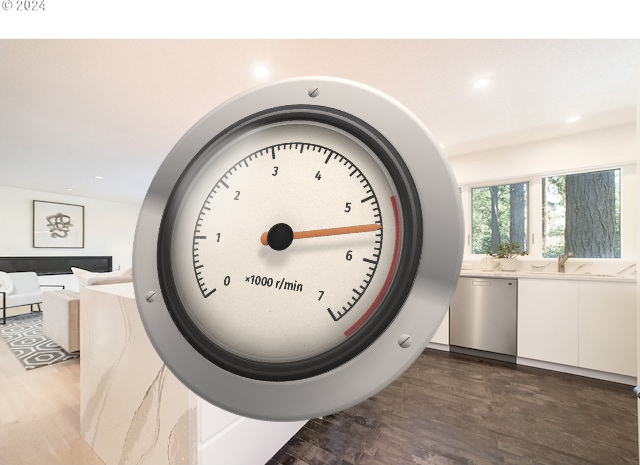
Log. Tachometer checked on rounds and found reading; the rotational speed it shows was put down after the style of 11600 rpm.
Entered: 5500 rpm
